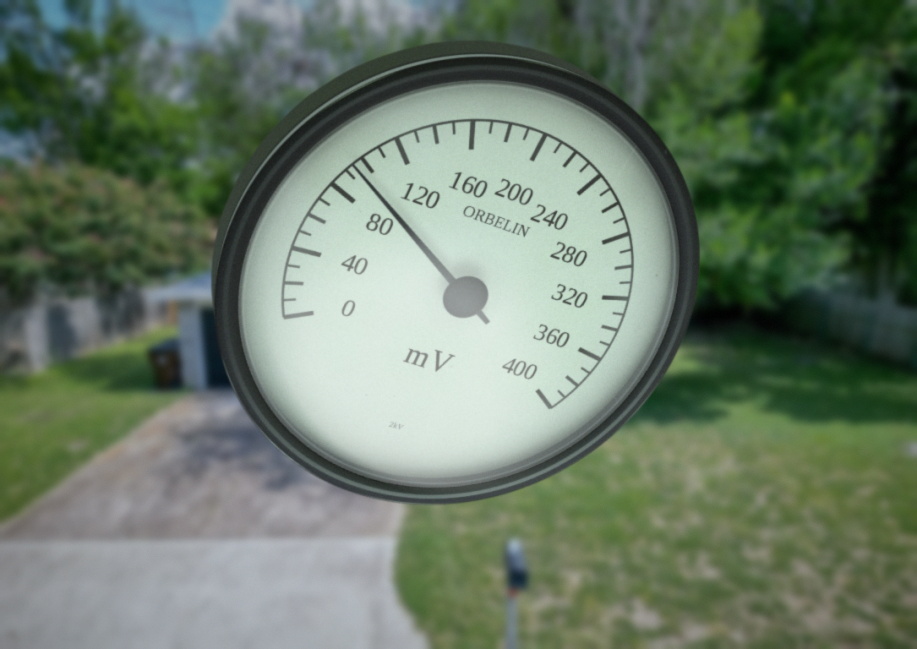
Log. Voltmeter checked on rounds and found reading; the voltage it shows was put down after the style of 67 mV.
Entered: 95 mV
